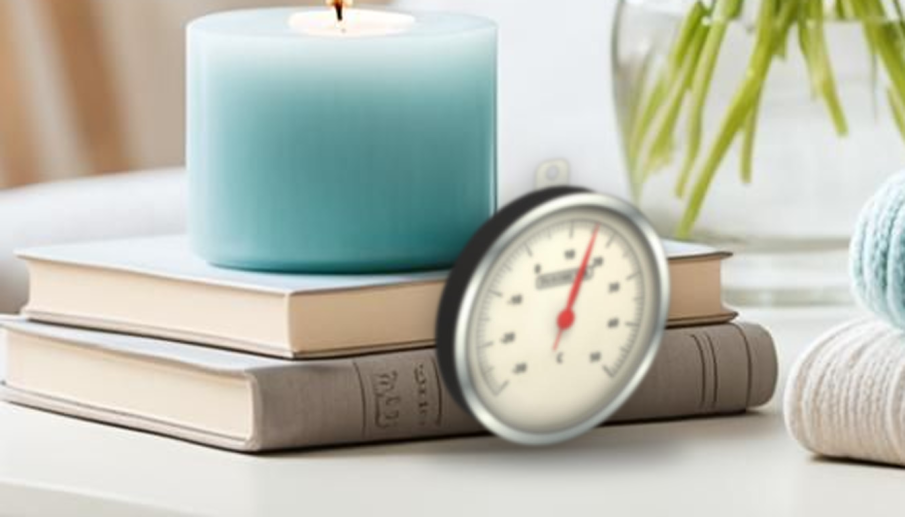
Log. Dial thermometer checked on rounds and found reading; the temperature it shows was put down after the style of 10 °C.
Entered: 15 °C
